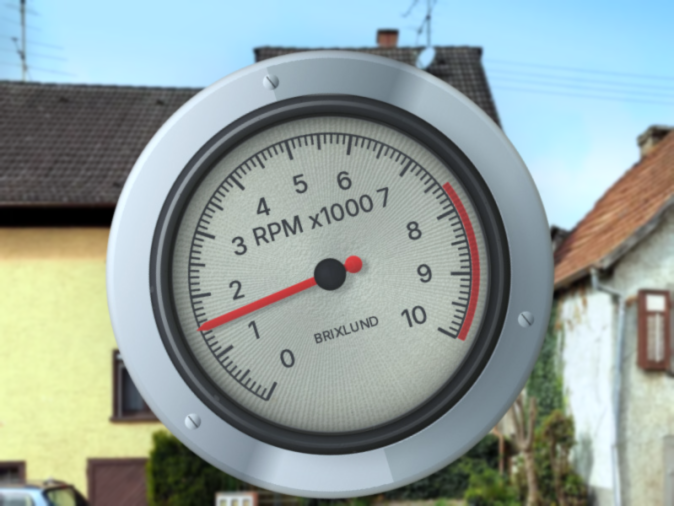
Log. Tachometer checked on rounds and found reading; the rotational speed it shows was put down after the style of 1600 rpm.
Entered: 1500 rpm
